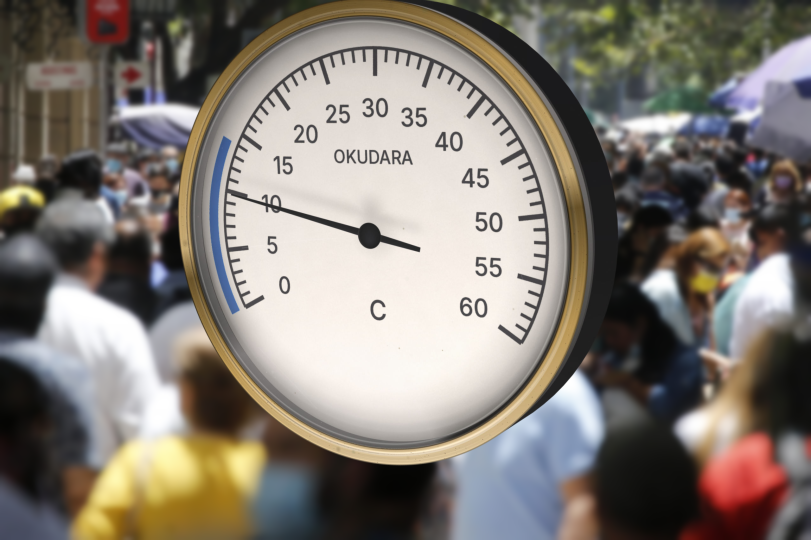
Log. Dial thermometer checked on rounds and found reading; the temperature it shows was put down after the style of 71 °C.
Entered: 10 °C
